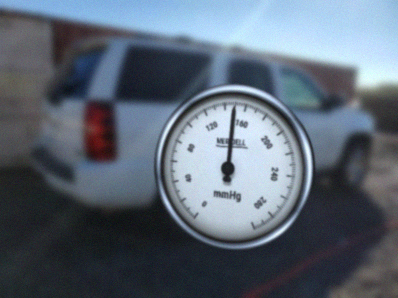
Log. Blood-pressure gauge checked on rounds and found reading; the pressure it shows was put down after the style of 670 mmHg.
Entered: 150 mmHg
